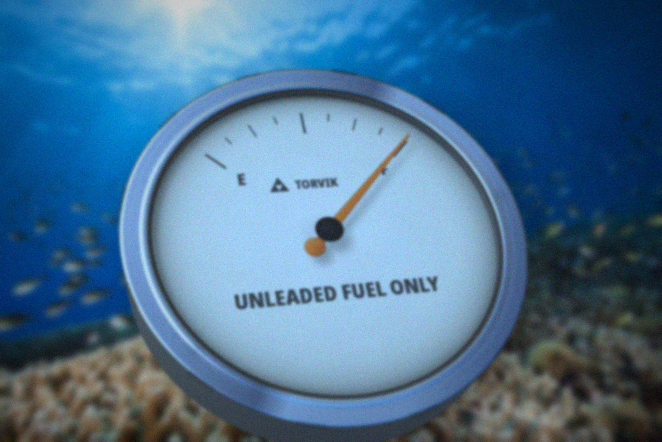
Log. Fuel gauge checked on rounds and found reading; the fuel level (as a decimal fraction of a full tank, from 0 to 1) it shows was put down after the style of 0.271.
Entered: 1
